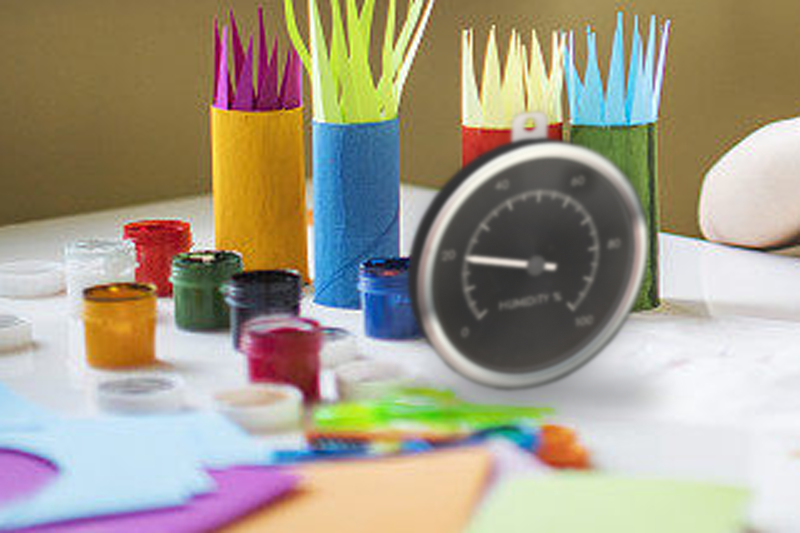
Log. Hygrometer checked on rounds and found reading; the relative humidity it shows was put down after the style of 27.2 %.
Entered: 20 %
